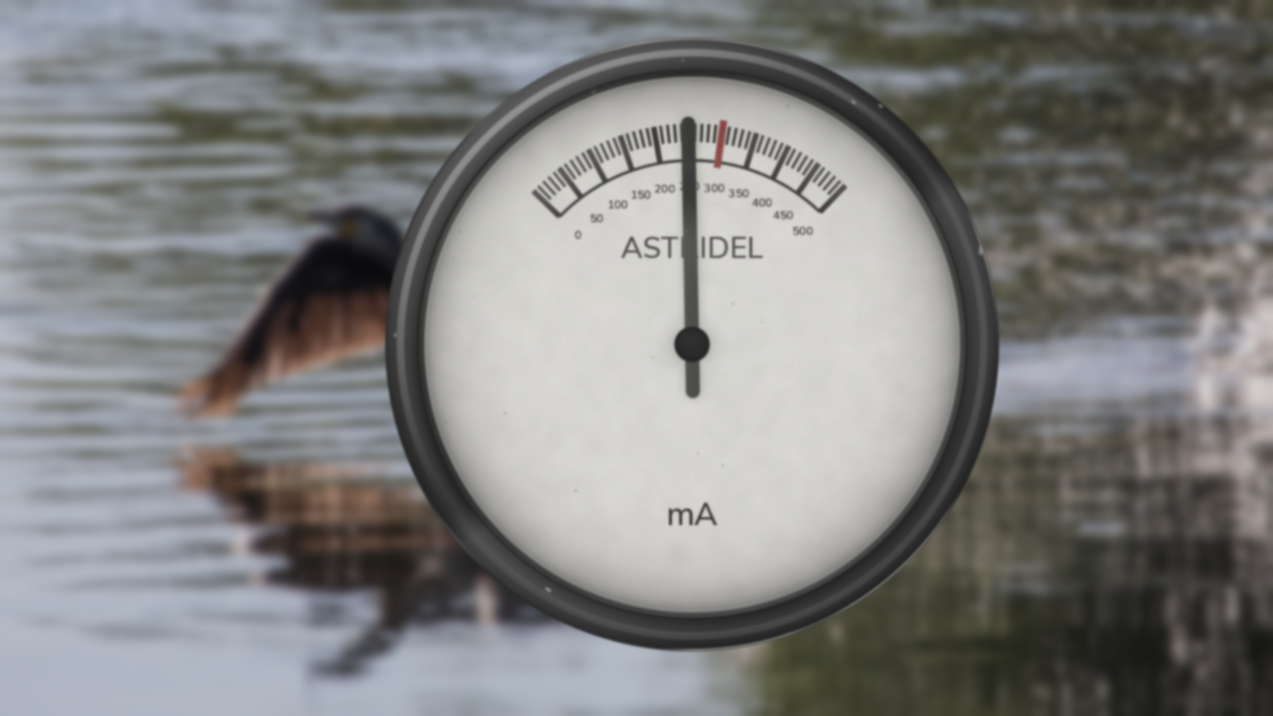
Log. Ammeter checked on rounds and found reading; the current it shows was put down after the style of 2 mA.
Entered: 250 mA
